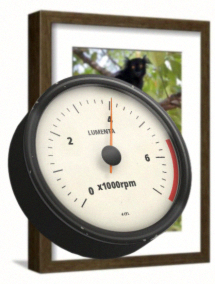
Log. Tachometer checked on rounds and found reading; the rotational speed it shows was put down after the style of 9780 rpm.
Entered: 4000 rpm
